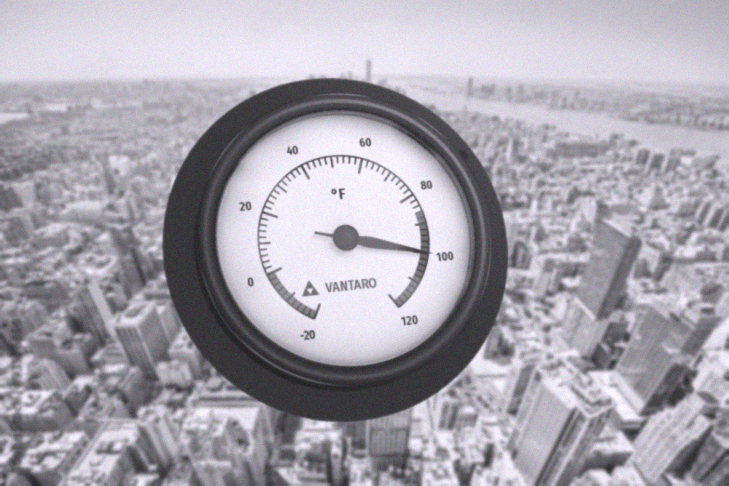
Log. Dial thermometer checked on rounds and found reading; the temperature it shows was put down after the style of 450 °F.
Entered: 100 °F
